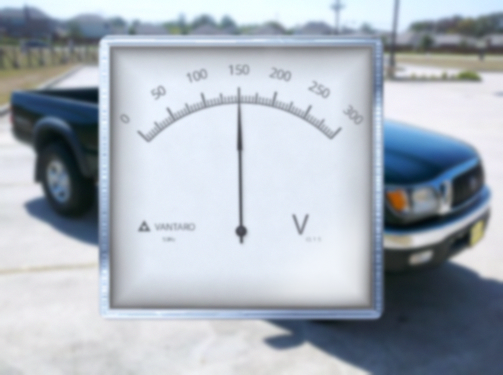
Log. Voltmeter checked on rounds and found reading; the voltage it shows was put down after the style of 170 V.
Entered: 150 V
